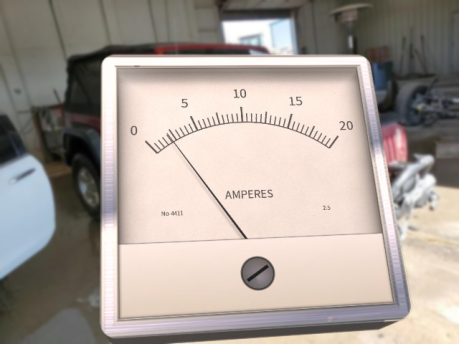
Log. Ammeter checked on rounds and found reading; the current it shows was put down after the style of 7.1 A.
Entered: 2 A
